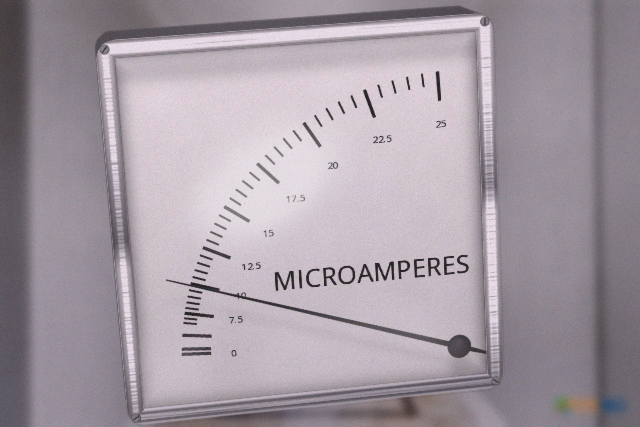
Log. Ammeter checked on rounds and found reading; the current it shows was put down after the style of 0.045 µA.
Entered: 10 µA
